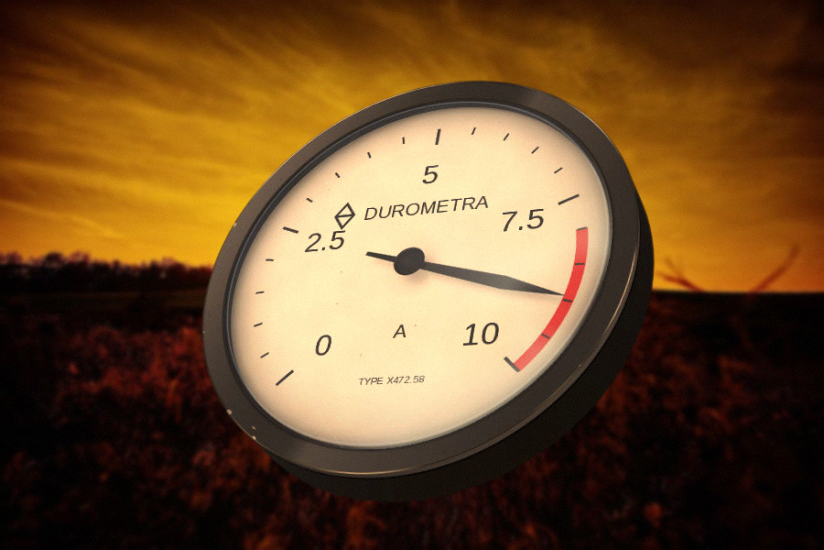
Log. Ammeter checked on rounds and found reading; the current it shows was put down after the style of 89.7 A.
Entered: 9 A
